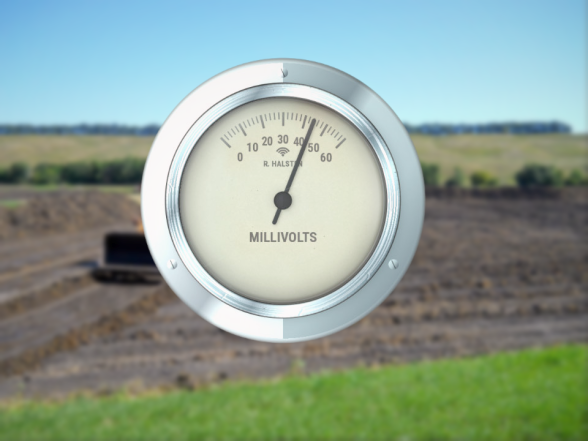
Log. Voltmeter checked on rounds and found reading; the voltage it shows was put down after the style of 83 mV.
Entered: 44 mV
